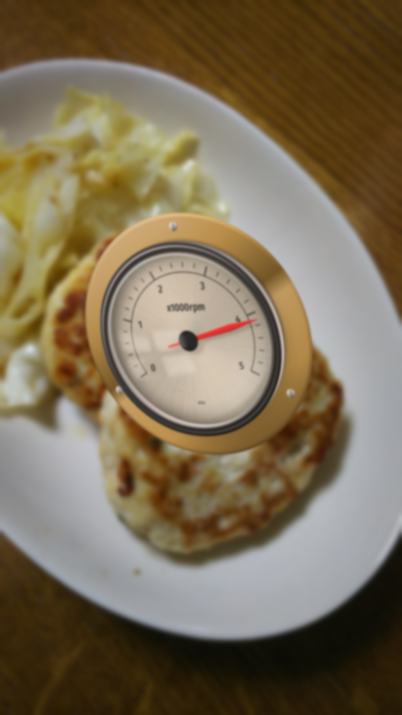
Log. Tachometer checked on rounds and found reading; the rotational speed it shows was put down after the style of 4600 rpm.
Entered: 4100 rpm
